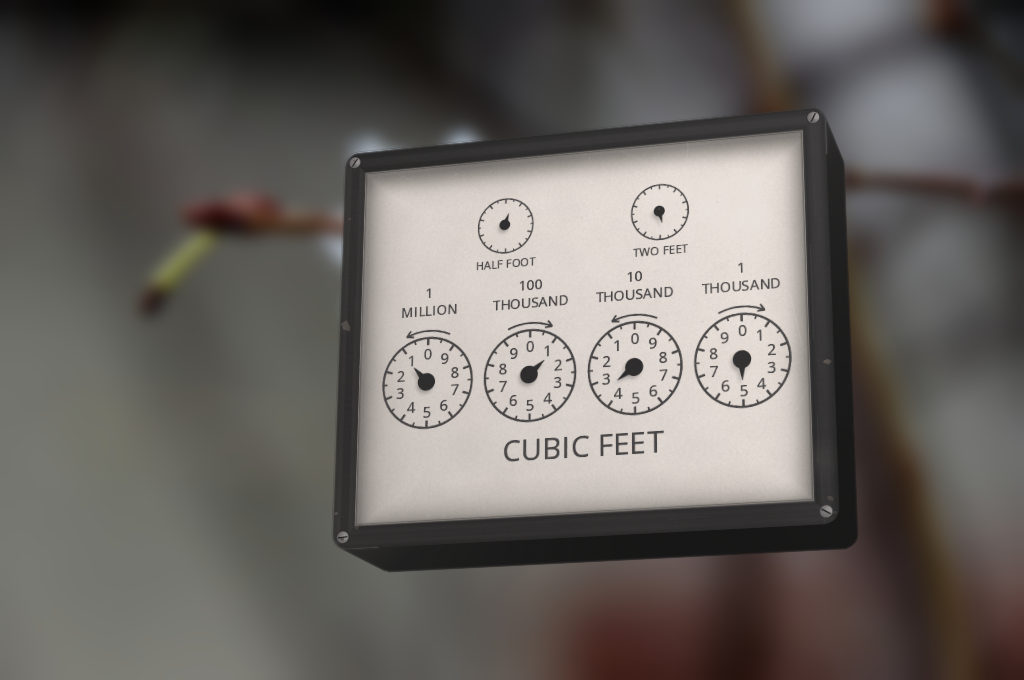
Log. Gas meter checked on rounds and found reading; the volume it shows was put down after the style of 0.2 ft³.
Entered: 113500 ft³
